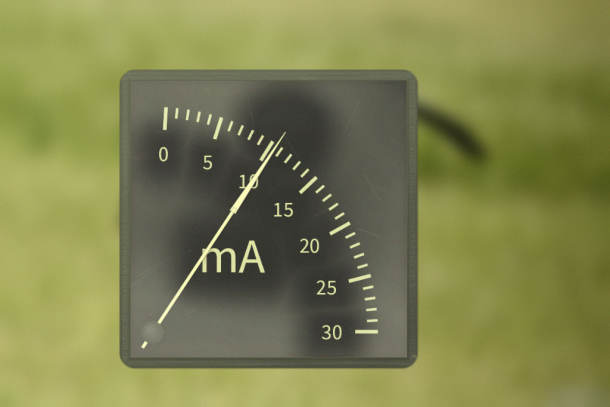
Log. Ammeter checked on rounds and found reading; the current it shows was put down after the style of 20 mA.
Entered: 10.5 mA
